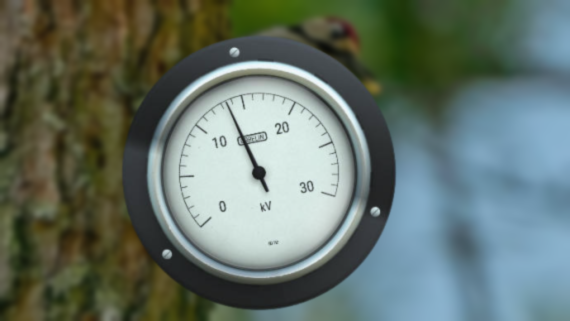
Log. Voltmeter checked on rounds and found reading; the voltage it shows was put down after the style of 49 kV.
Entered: 13.5 kV
